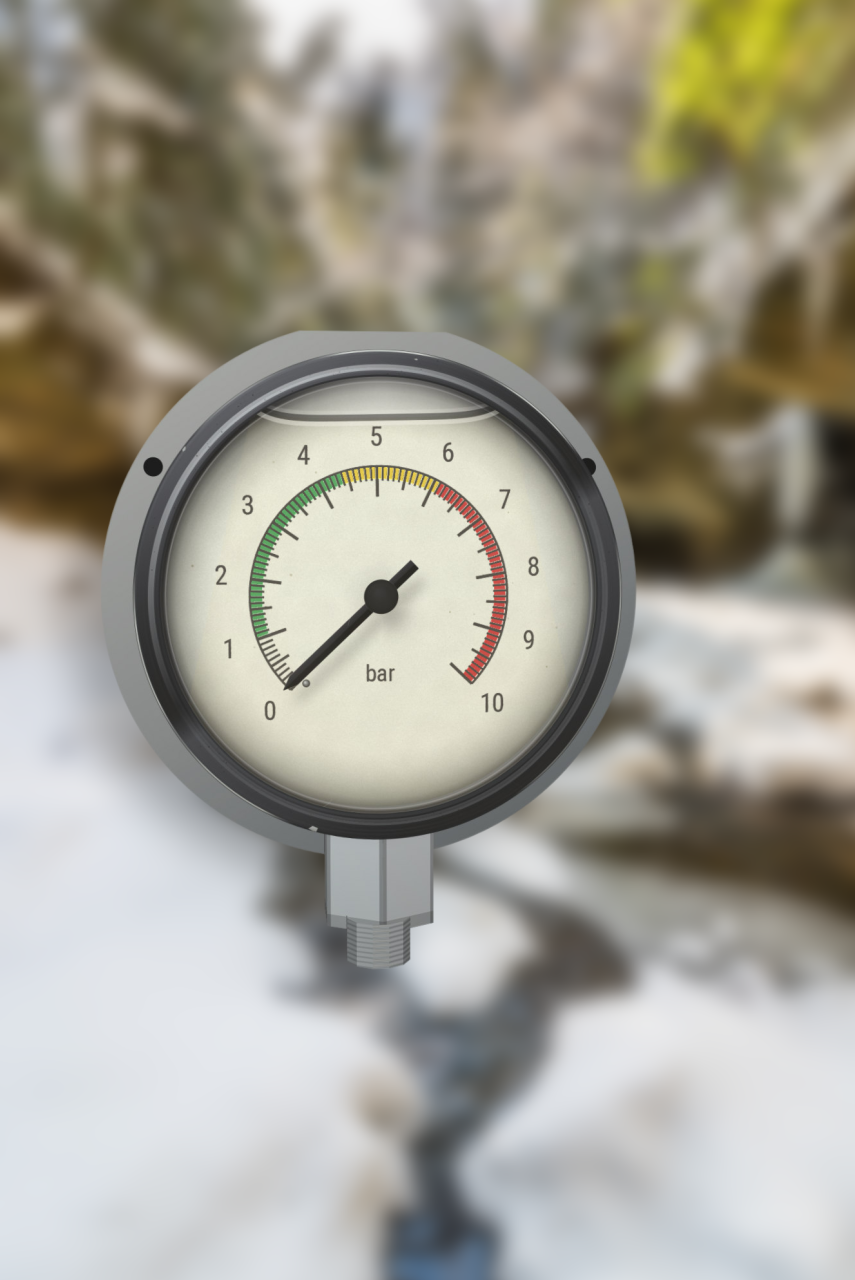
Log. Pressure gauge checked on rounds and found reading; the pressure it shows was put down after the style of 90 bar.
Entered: 0.1 bar
